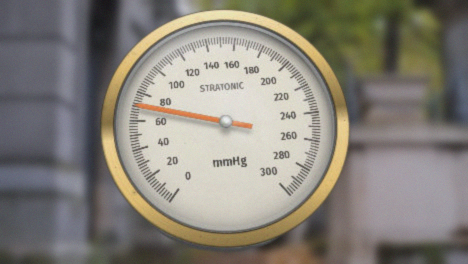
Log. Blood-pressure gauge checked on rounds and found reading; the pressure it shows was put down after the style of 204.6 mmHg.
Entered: 70 mmHg
